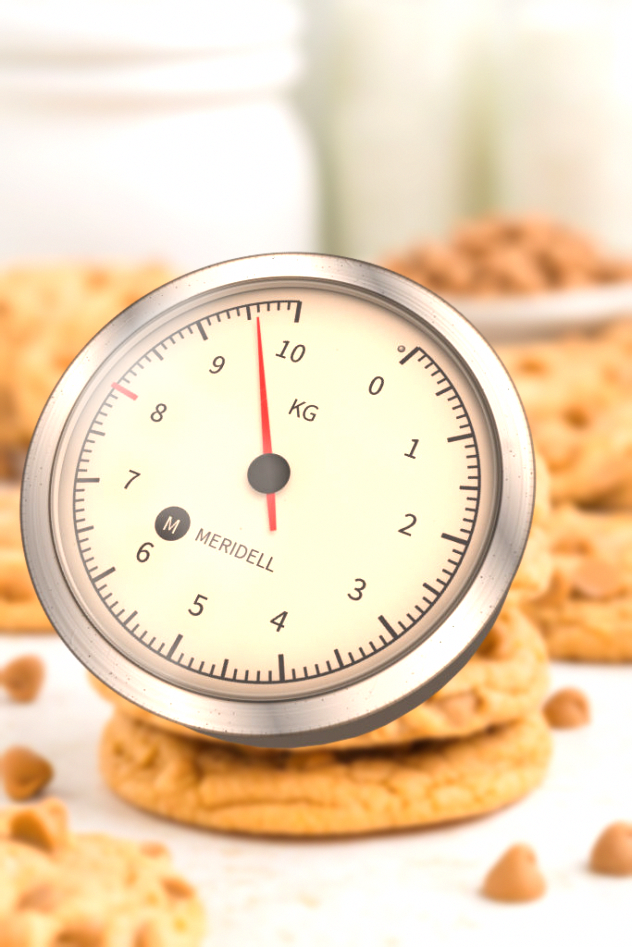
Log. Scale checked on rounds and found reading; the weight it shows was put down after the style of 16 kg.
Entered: 9.6 kg
